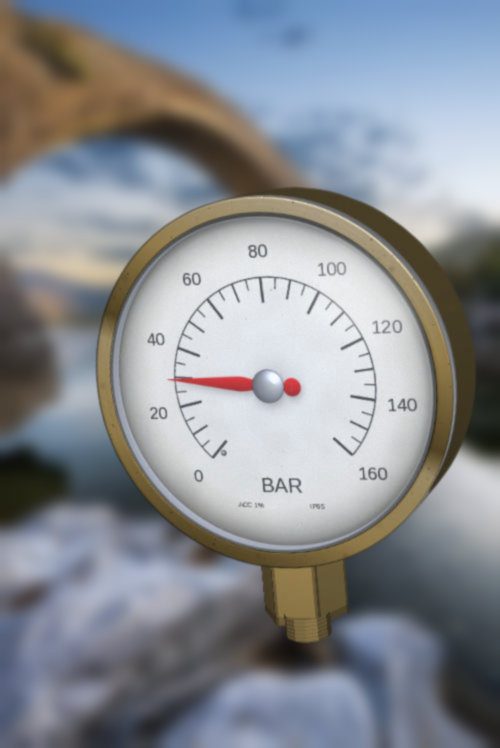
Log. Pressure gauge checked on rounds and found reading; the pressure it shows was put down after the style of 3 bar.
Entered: 30 bar
